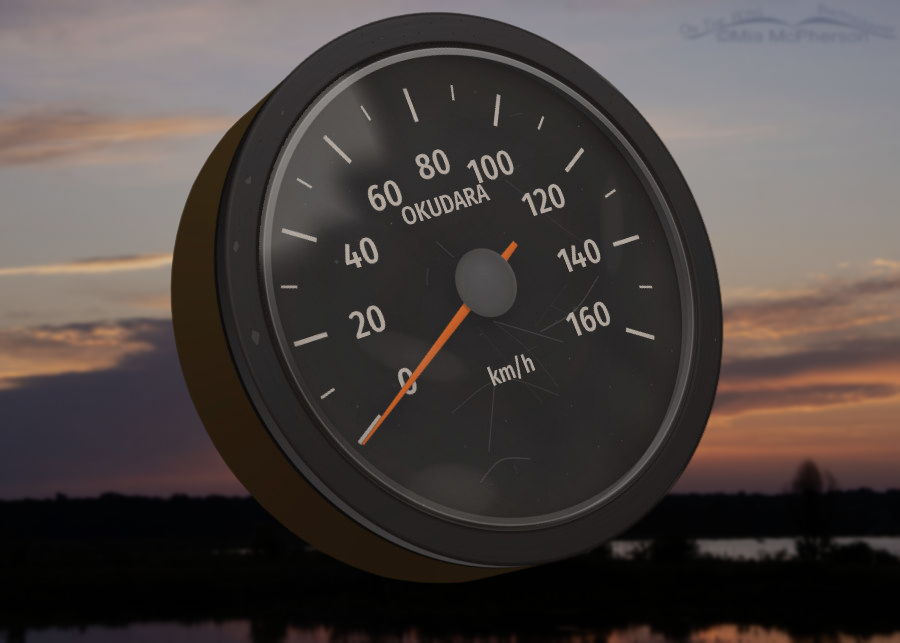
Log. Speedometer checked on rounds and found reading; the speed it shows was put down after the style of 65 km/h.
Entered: 0 km/h
